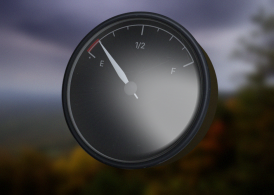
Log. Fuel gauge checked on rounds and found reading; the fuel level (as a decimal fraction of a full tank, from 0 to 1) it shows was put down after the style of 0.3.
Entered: 0.125
